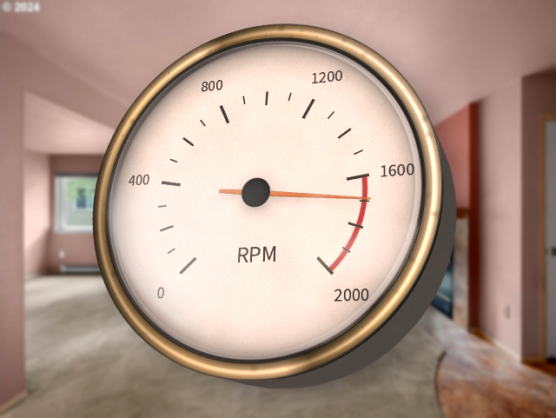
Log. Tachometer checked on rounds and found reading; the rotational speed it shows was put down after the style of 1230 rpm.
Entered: 1700 rpm
